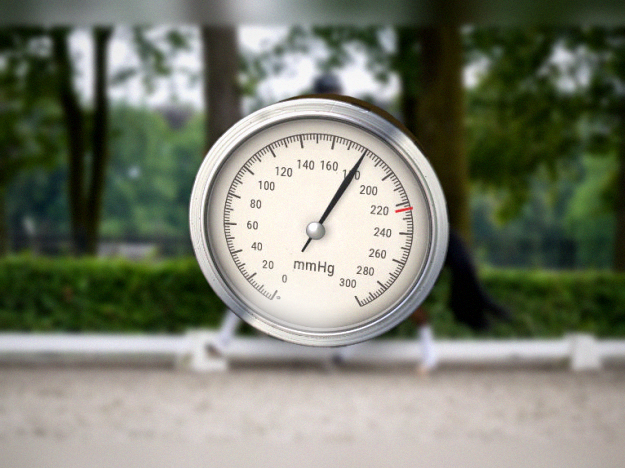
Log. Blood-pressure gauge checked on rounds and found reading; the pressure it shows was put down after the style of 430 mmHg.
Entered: 180 mmHg
